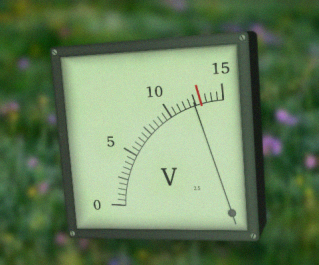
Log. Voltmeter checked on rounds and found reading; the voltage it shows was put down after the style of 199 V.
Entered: 12.5 V
